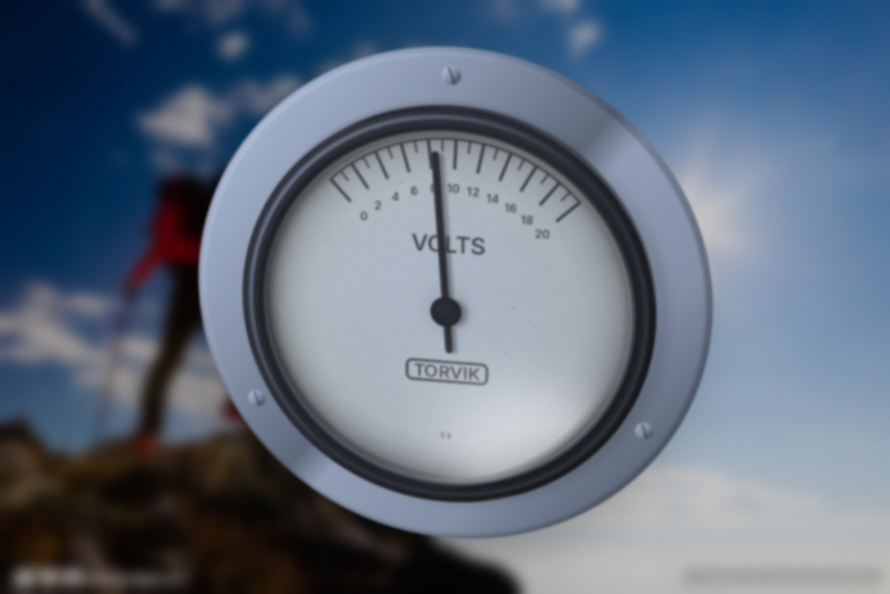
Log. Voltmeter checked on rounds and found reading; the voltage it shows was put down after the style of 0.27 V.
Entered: 8.5 V
